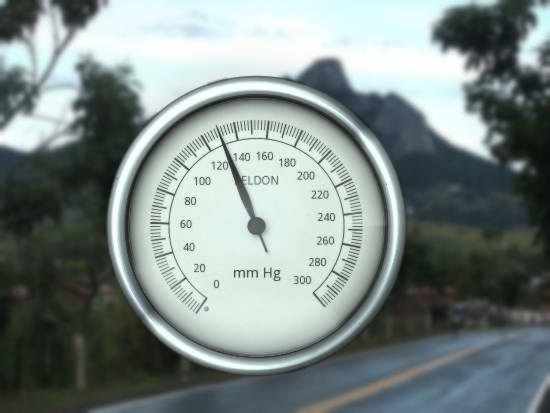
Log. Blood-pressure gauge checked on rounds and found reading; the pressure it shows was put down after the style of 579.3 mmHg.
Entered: 130 mmHg
